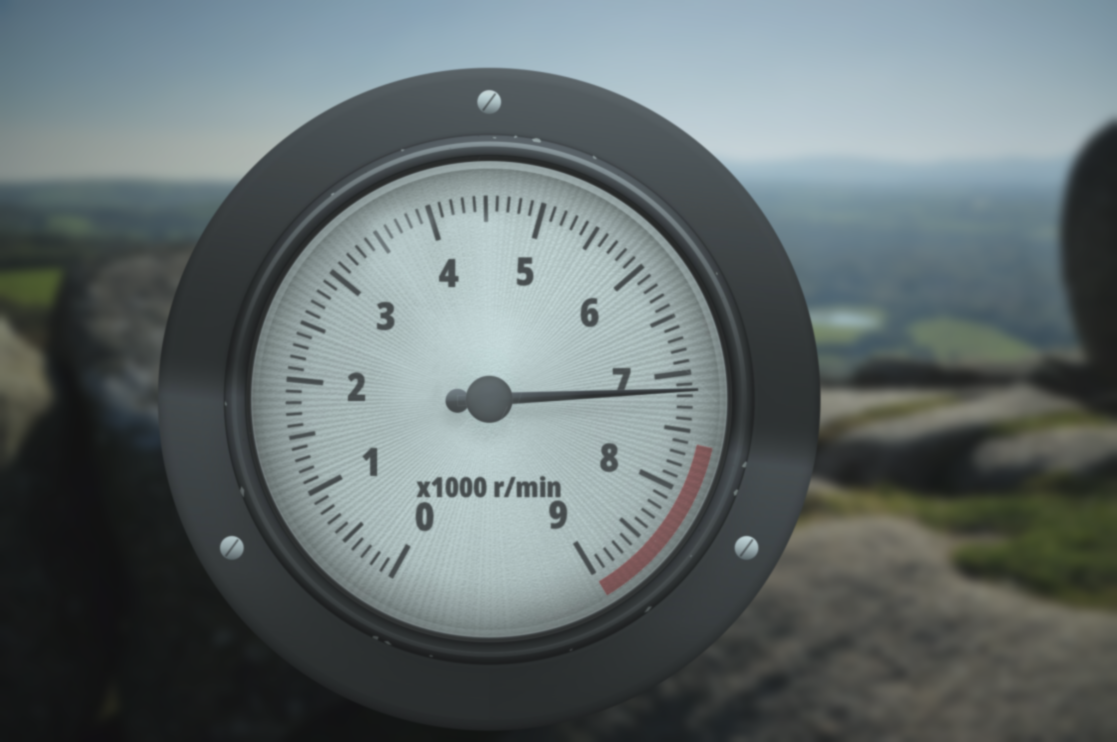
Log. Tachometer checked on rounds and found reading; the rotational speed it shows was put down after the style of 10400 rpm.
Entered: 7150 rpm
